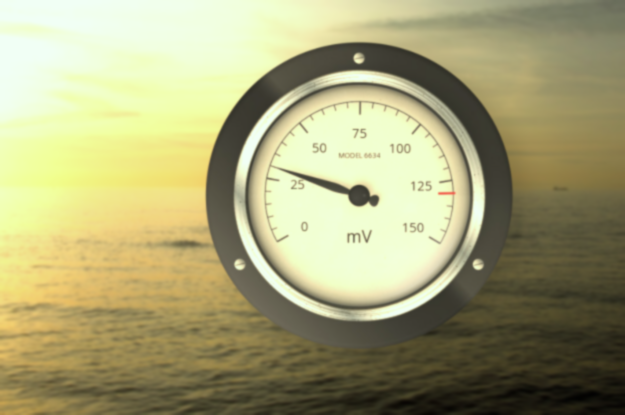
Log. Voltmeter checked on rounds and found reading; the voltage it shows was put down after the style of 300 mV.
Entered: 30 mV
